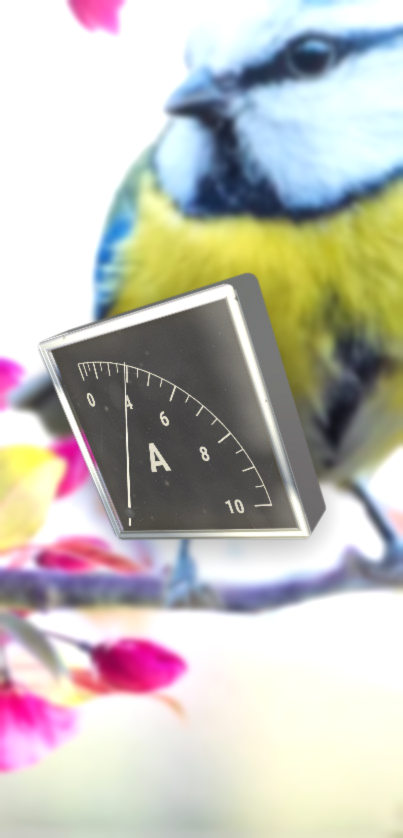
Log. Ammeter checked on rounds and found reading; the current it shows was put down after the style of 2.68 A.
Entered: 4 A
